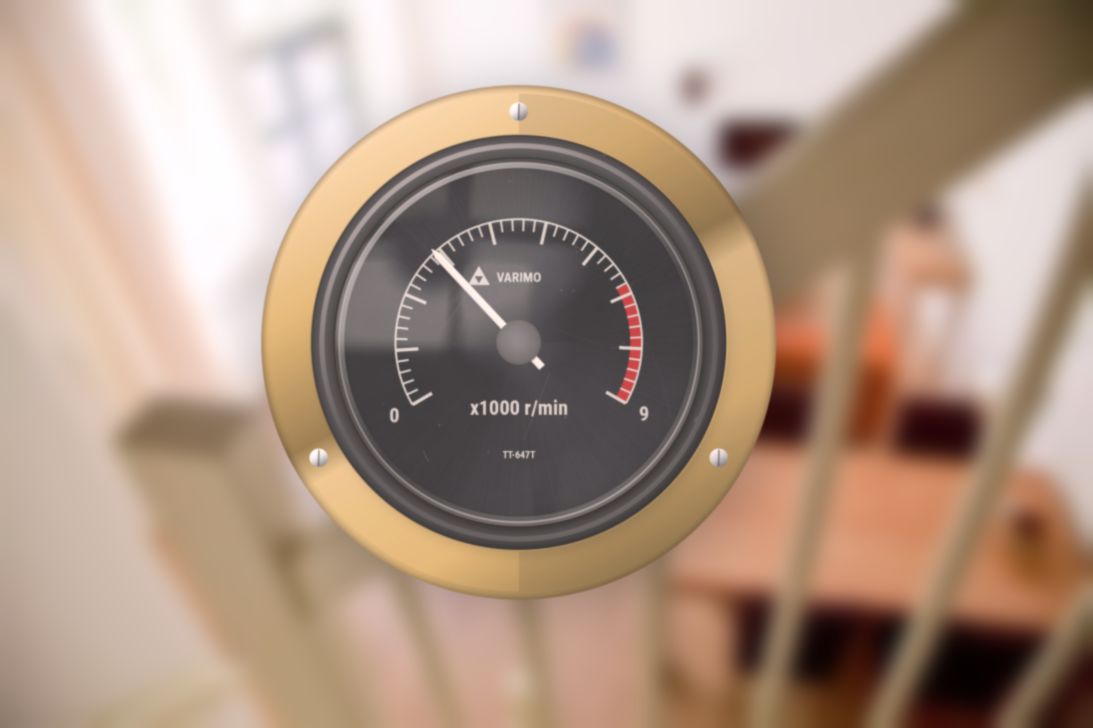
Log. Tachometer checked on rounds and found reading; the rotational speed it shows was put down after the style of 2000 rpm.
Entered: 2900 rpm
